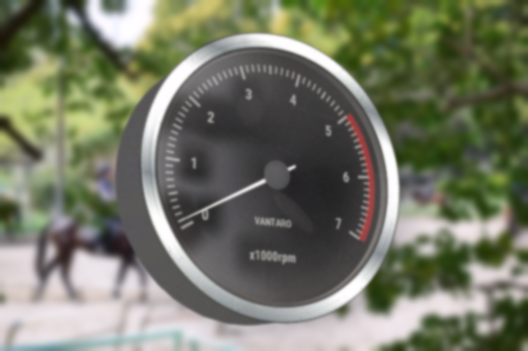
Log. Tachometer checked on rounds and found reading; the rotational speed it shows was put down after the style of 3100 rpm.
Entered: 100 rpm
